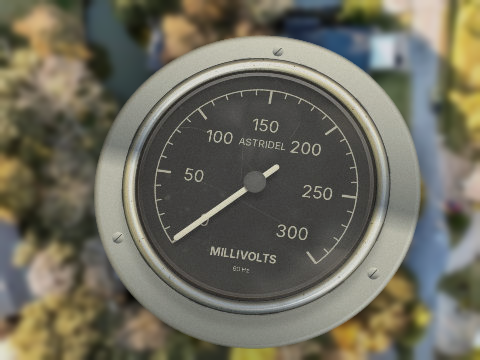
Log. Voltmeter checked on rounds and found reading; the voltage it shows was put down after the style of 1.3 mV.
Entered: 0 mV
